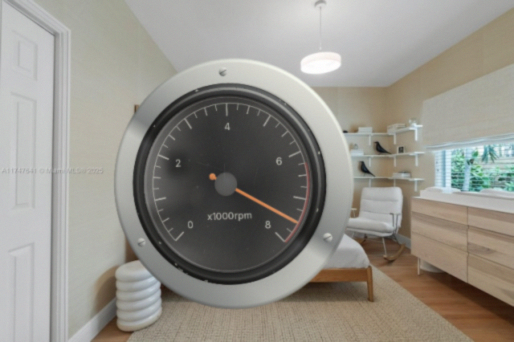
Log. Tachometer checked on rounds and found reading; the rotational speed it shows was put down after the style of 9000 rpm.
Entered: 7500 rpm
